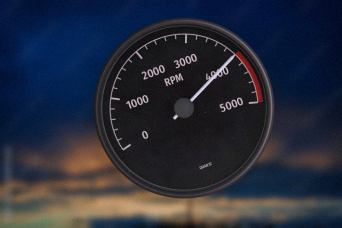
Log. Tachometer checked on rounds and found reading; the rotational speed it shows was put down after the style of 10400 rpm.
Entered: 4000 rpm
